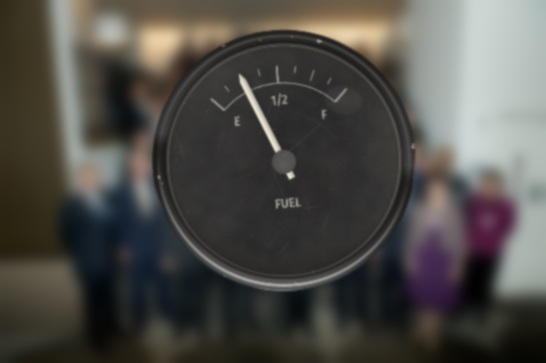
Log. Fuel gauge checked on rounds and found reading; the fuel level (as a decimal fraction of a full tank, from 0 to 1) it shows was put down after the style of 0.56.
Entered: 0.25
